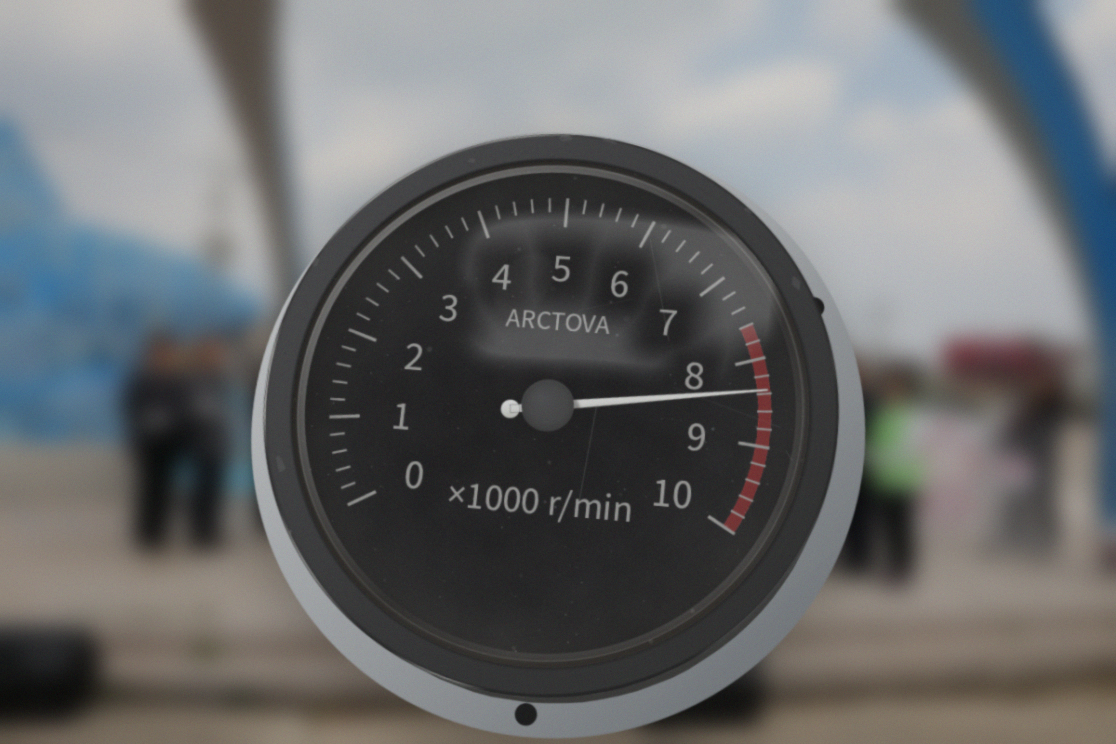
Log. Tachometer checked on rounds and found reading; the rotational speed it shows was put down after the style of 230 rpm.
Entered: 8400 rpm
